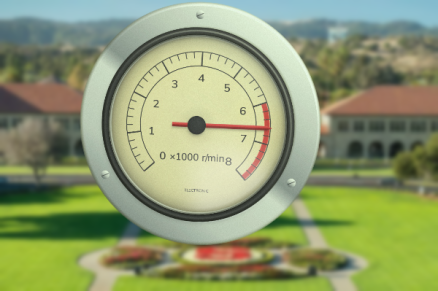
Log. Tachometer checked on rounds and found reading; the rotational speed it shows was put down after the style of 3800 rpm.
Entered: 6600 rpm
